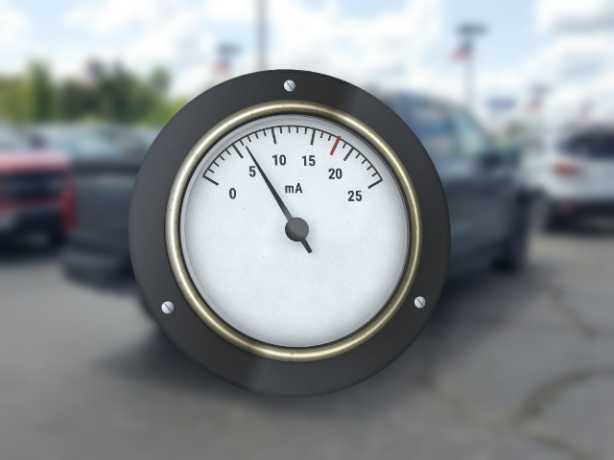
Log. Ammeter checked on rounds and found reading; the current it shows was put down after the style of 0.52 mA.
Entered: 6 mA
